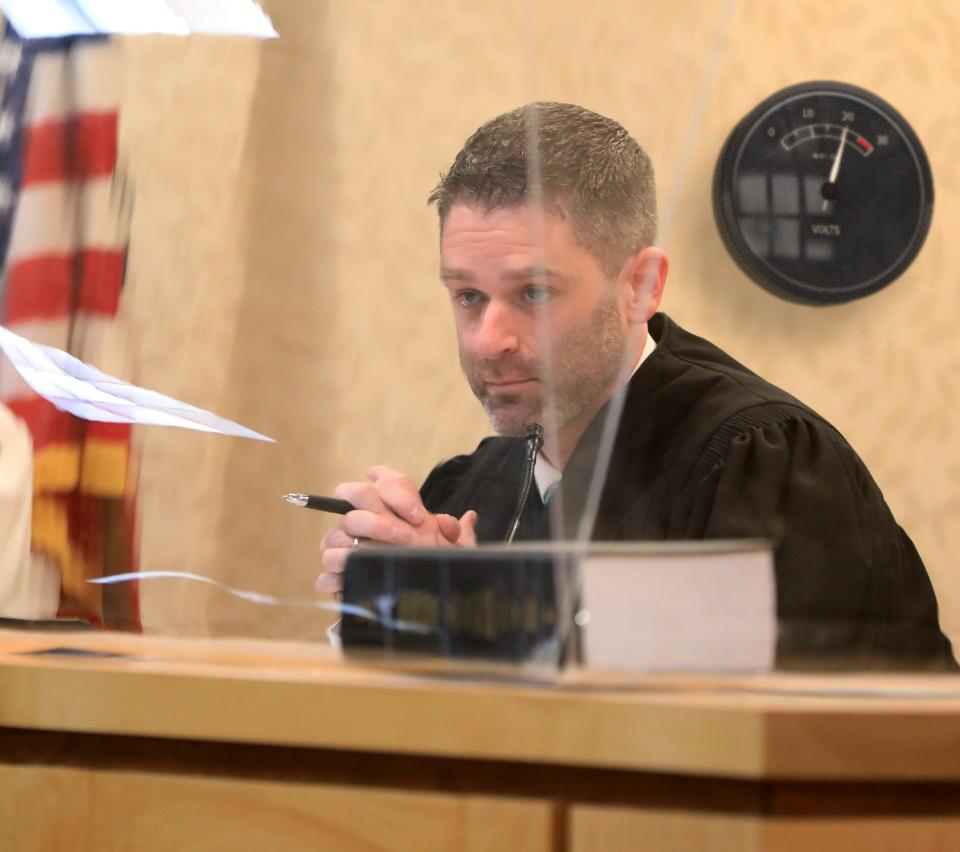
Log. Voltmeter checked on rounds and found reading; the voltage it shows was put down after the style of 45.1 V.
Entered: 20 V
